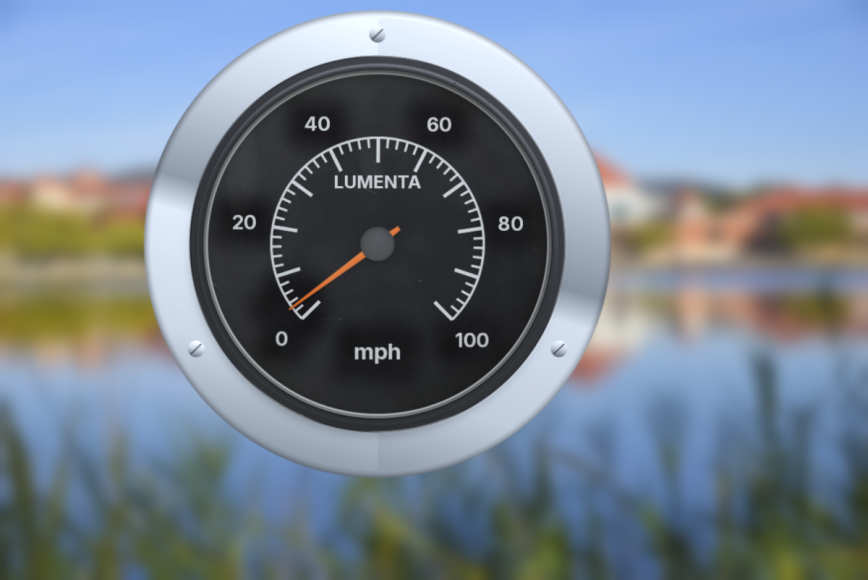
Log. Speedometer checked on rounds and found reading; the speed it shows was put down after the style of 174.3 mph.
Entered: 3 mph
